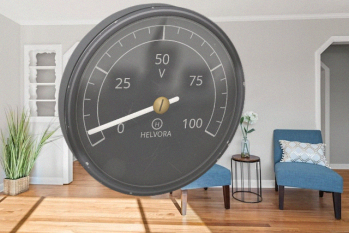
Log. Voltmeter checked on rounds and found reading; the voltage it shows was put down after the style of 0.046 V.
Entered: 5 V
